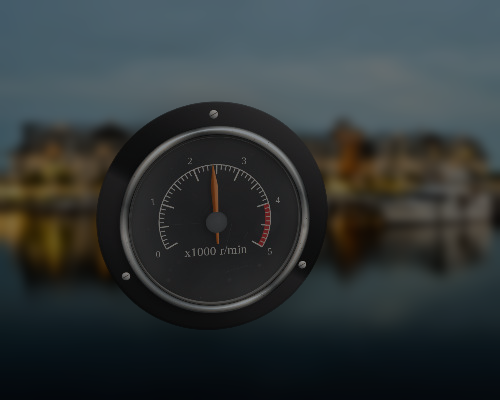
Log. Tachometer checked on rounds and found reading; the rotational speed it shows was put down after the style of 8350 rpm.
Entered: 2400 rpm
